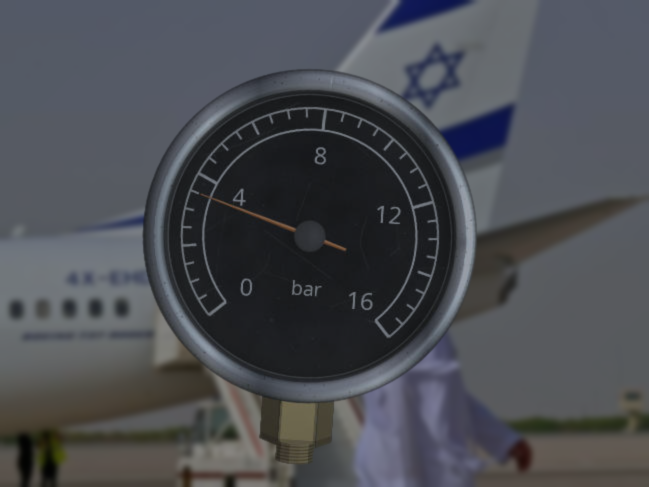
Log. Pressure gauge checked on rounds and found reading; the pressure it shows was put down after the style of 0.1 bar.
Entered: 3.5 bar
